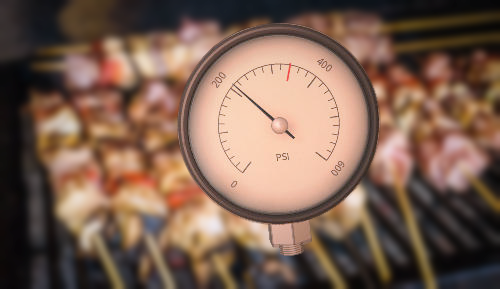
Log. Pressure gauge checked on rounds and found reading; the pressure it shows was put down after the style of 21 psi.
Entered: 210 psi
